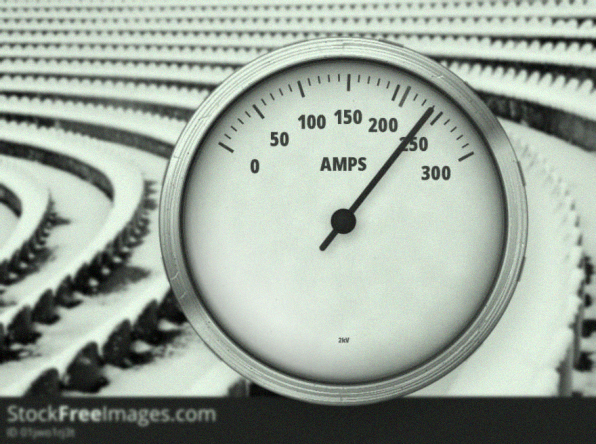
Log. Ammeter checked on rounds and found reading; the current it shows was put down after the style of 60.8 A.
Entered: 240 A
